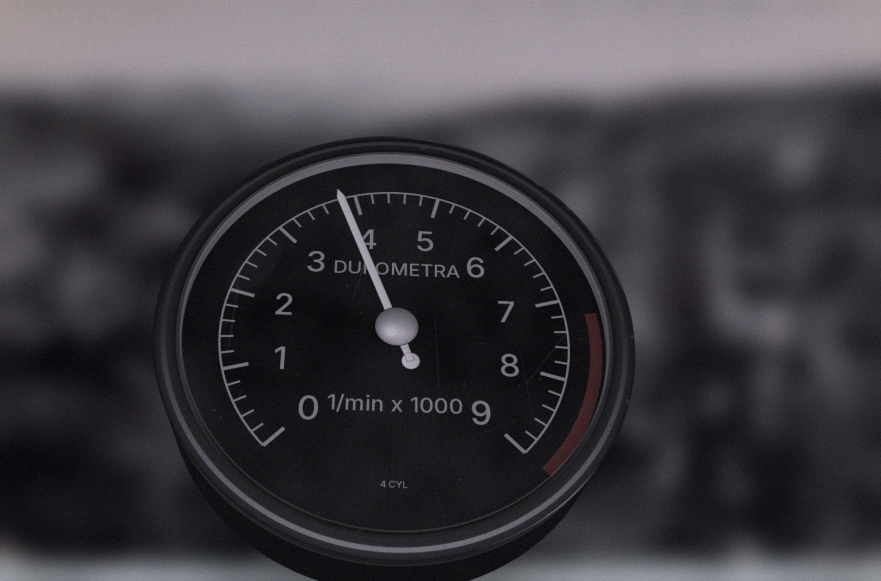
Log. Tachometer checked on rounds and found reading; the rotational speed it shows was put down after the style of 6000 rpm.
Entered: 3800 rpm
